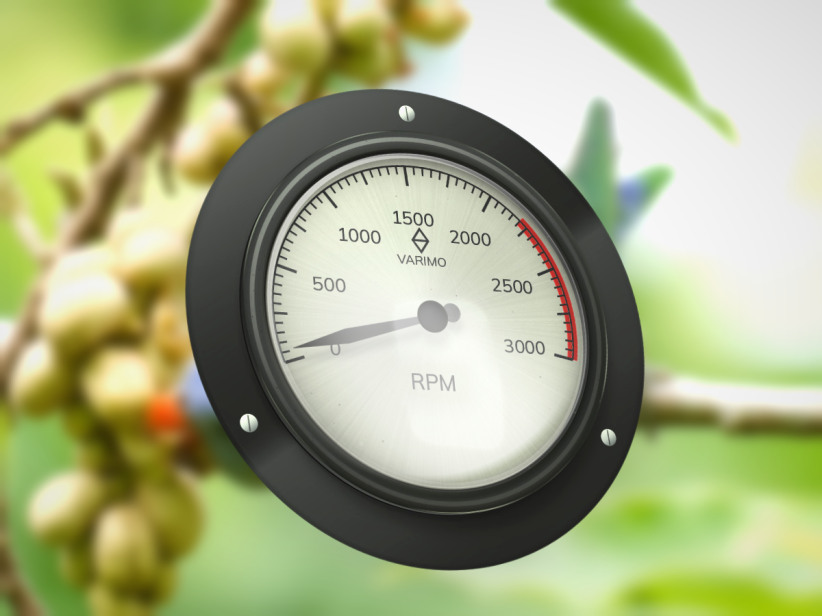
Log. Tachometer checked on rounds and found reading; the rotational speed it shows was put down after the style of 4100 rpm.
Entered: 50 rpm
